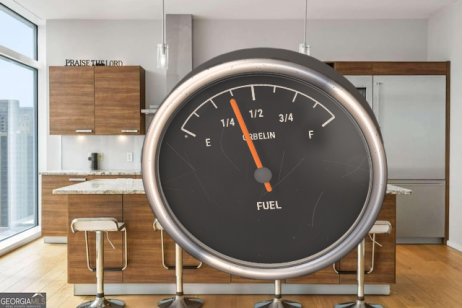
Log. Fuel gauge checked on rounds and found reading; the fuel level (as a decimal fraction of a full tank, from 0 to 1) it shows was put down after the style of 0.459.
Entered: 0.375
